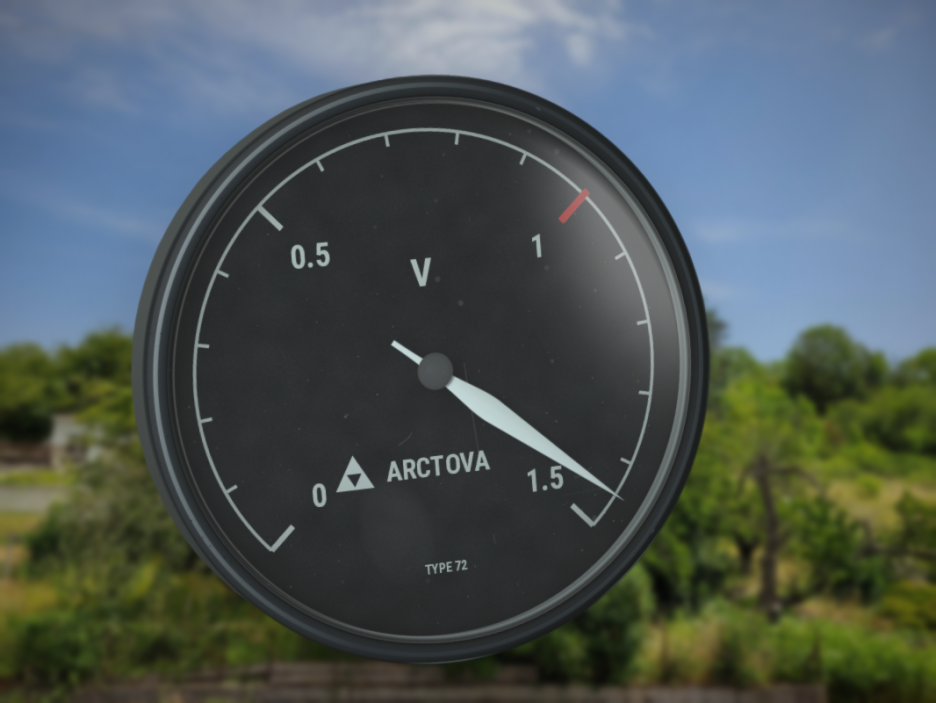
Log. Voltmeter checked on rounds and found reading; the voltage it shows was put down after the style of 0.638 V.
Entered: 1.45 V
